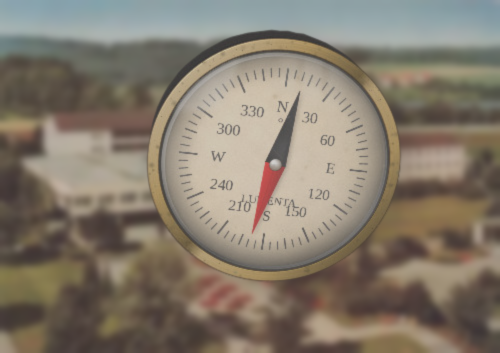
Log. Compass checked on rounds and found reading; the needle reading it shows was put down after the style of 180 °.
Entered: 190 °
